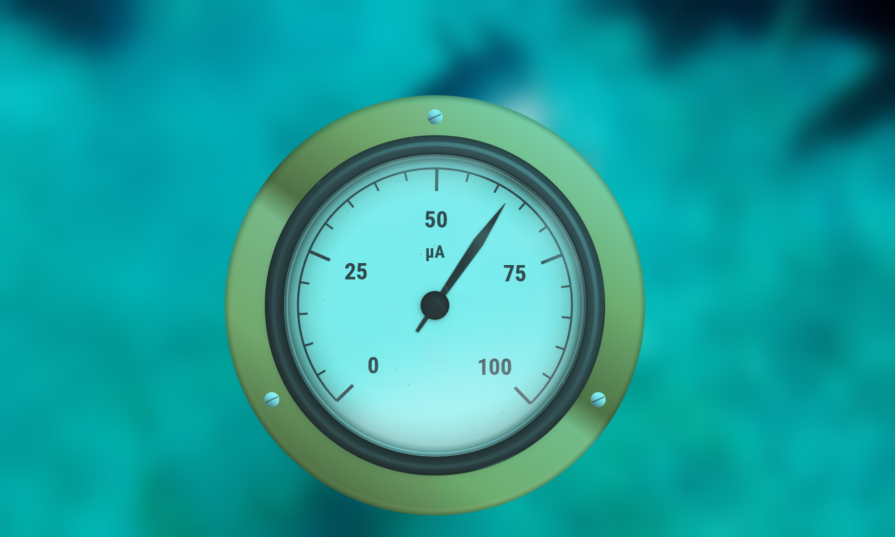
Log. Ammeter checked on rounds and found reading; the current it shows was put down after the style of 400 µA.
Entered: 62.5 µA
